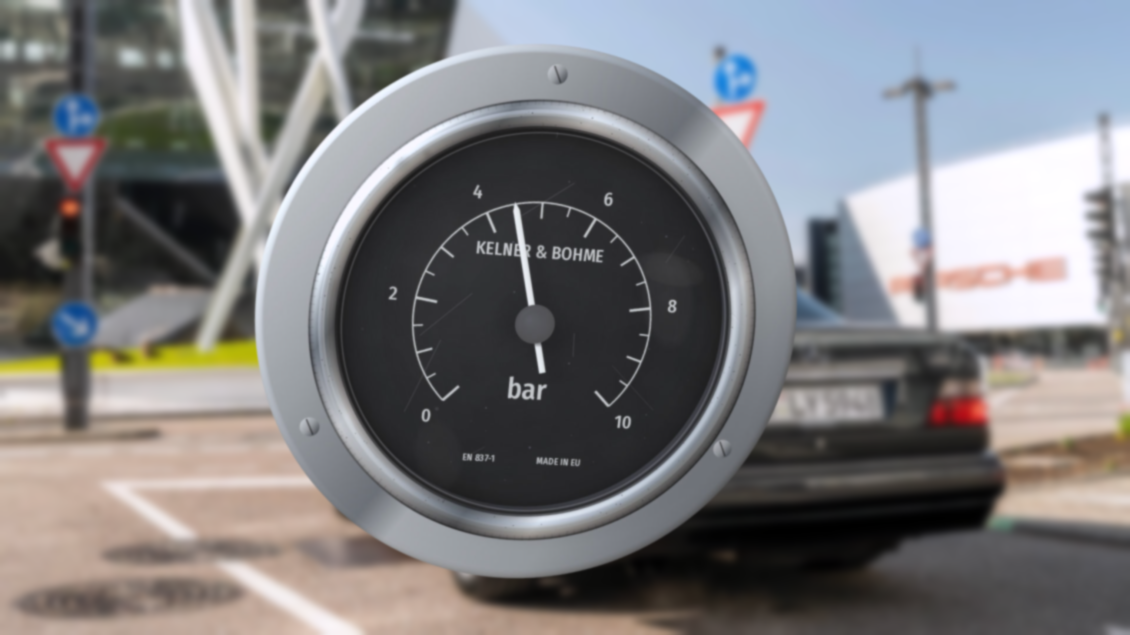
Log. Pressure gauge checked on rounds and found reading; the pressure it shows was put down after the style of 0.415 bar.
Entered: 4.5 bar
